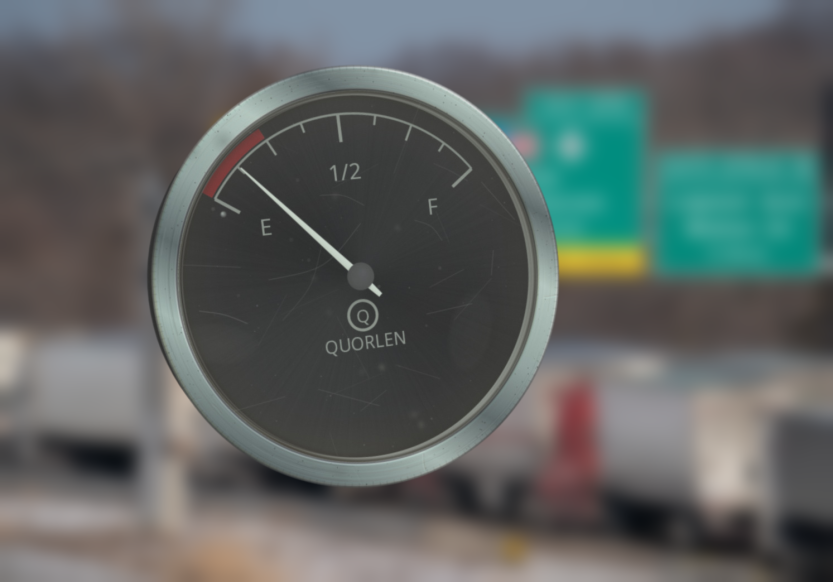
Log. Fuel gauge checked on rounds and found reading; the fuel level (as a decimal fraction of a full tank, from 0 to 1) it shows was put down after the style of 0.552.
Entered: 0.125
